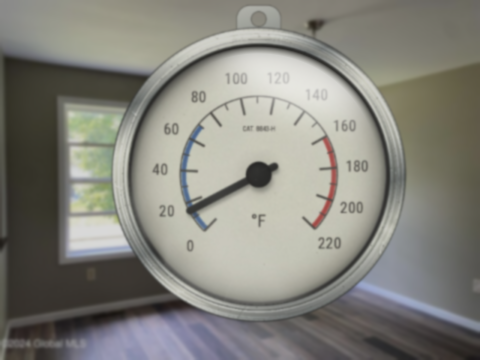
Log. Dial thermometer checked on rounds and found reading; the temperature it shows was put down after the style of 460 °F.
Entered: 15 °F
